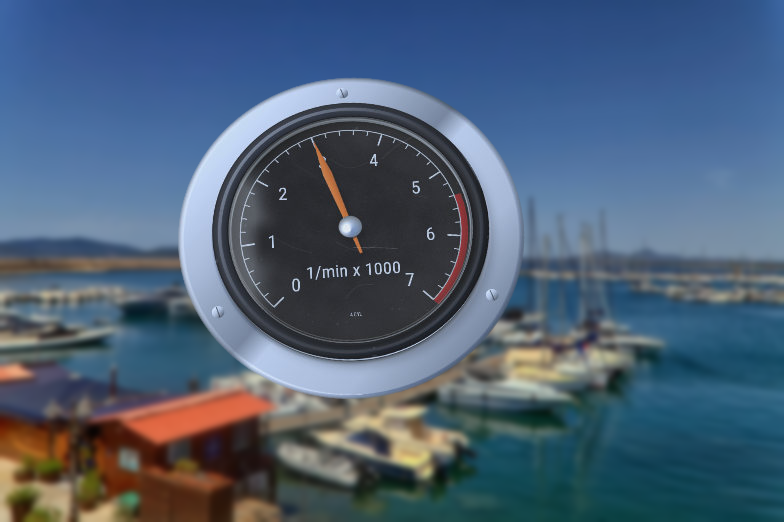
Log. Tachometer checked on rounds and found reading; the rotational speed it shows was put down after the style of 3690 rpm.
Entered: 3000 rpm
